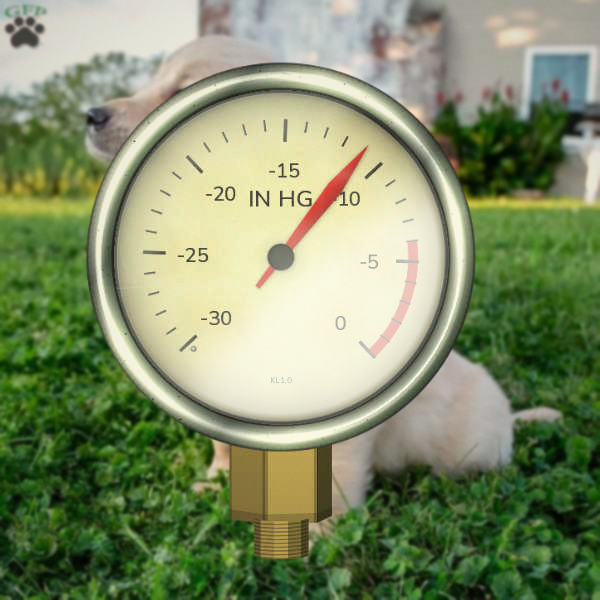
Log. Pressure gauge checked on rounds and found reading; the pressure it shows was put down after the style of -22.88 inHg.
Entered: -11 inHg
